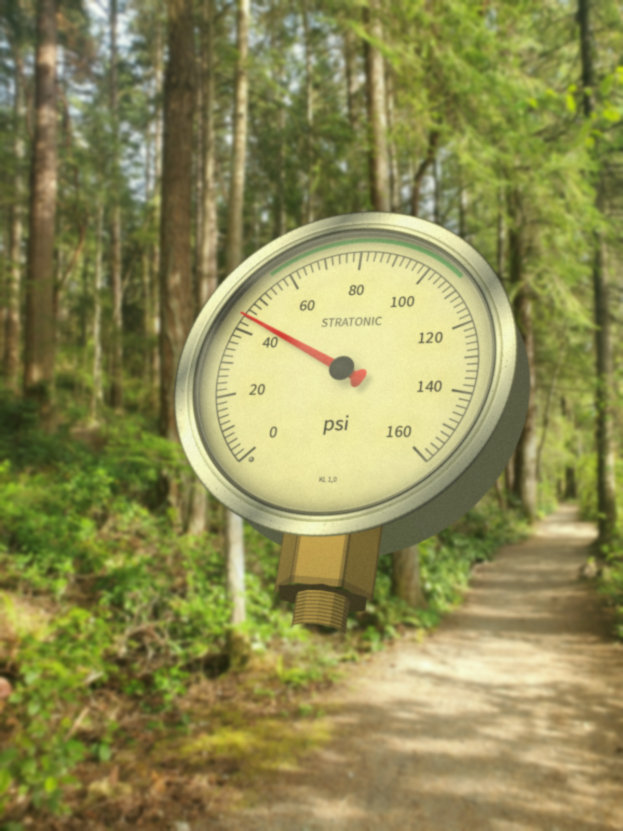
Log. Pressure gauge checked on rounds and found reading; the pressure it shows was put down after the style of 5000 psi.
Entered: 44 psi
